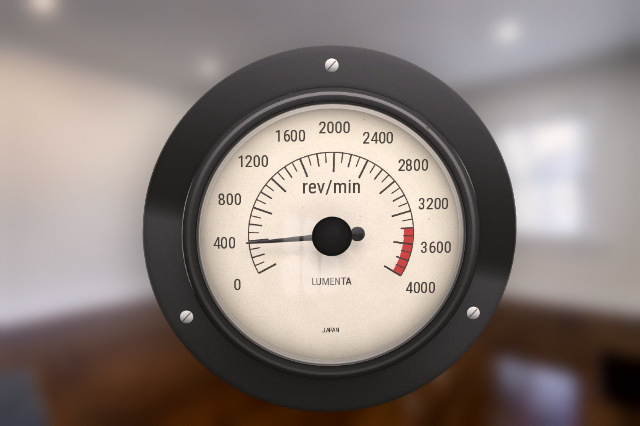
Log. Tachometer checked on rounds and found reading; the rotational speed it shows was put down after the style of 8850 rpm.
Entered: 400 rpm
